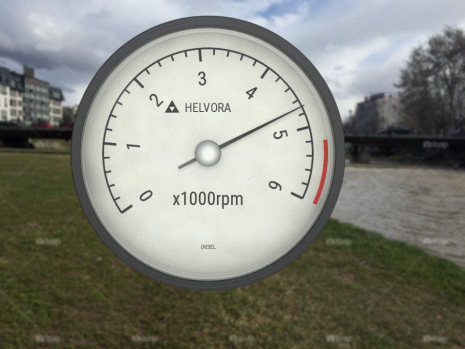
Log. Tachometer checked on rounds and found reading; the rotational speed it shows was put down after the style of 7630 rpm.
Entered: 4700 rpm
